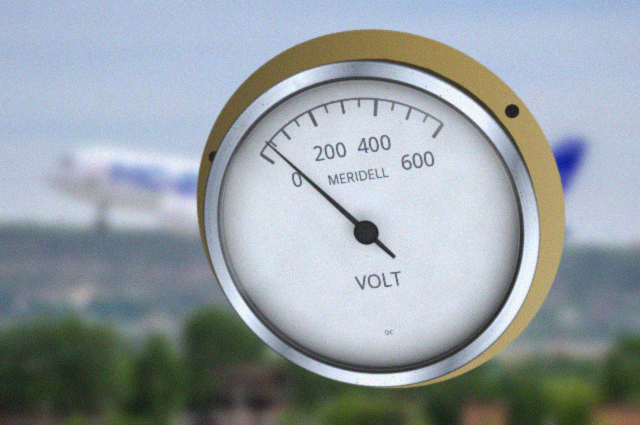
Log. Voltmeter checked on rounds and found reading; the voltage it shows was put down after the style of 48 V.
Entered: 50 V
